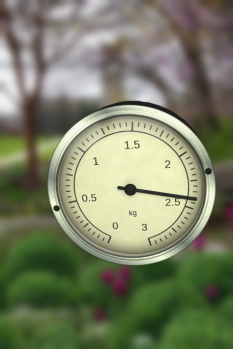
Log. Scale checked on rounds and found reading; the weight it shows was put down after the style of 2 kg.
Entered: 2.4 kg
